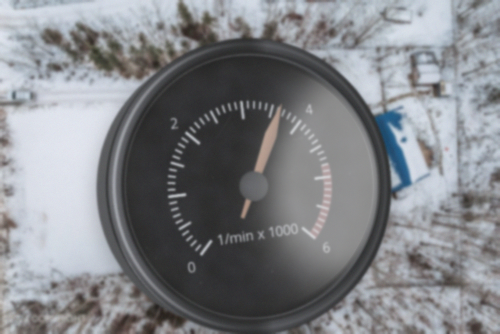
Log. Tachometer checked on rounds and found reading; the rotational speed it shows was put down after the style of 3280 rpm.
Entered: 3600 rpm
